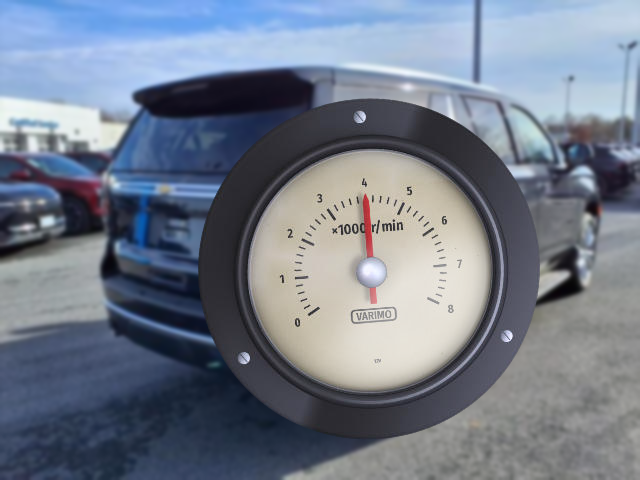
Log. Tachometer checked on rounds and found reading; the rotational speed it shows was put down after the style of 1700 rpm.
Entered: 4000 rpm
